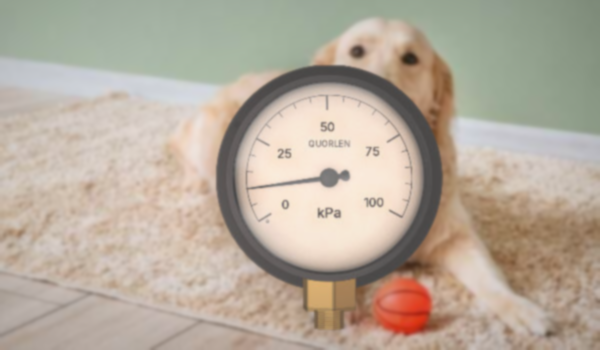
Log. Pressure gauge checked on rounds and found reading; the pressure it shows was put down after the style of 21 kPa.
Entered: 10 kPa
